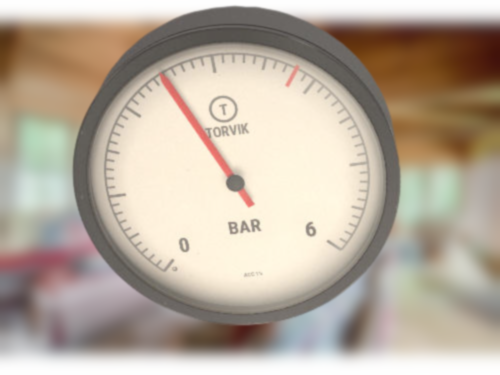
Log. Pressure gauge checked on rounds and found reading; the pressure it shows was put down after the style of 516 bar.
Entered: 2.5 bar
